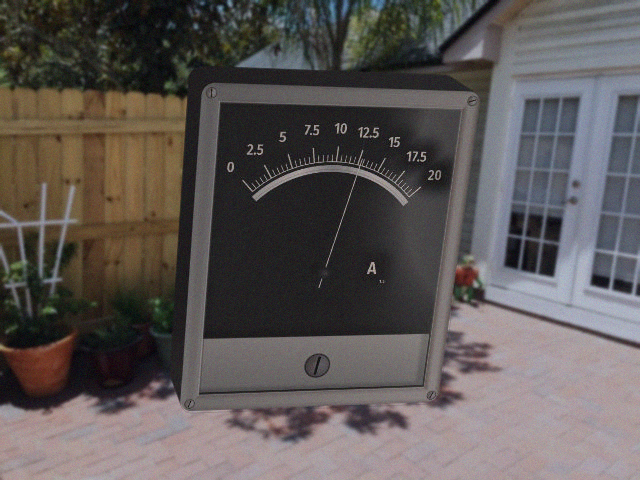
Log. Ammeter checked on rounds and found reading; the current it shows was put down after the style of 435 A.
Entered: 12.5 A
